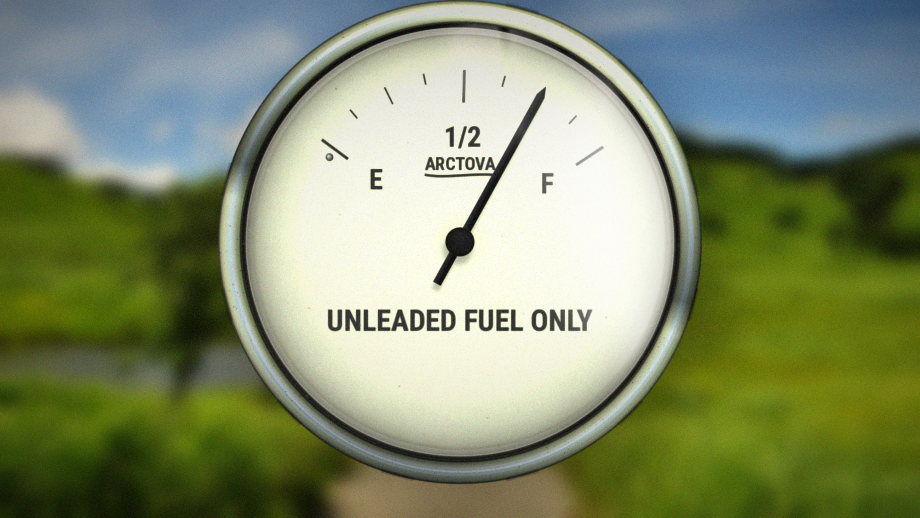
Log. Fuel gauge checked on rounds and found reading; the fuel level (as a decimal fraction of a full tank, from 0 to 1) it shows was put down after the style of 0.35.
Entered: 0.75
